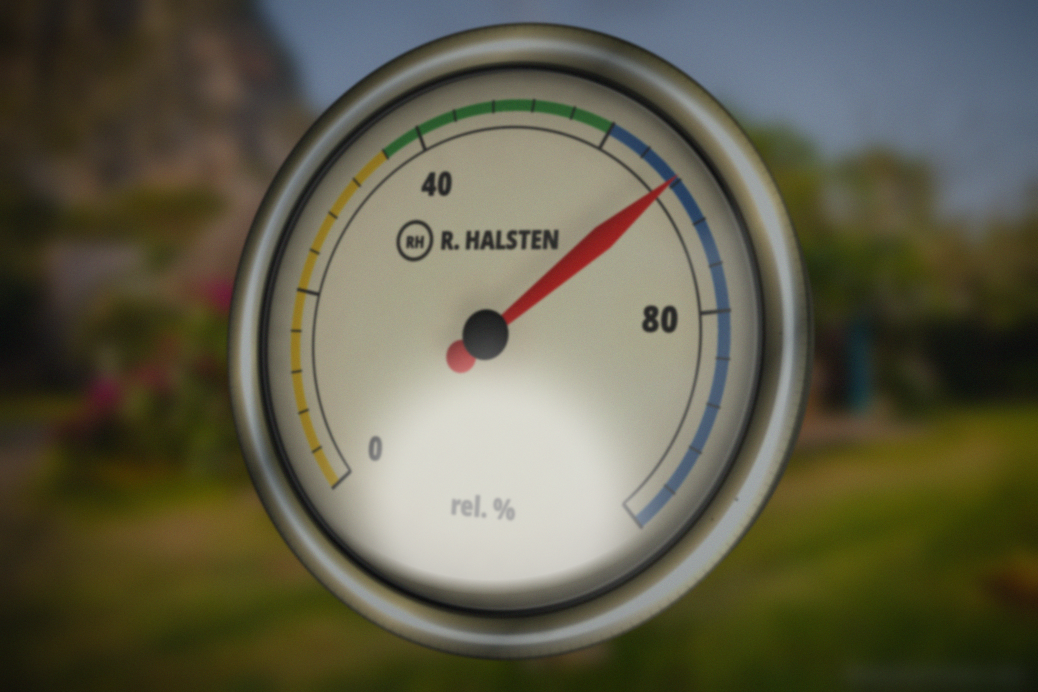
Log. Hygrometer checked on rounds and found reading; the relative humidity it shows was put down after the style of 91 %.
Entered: 68 %
